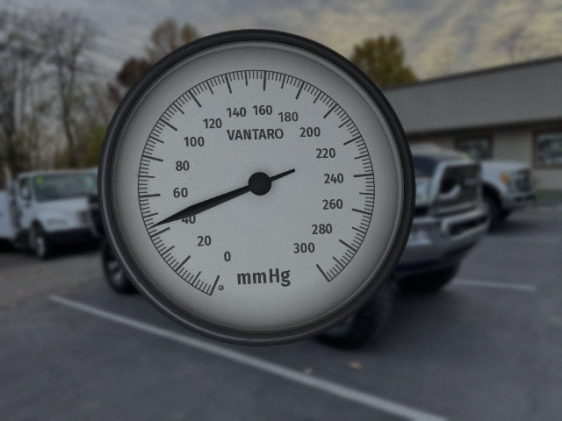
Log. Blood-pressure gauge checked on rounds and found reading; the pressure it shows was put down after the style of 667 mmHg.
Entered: 44 mmHg
